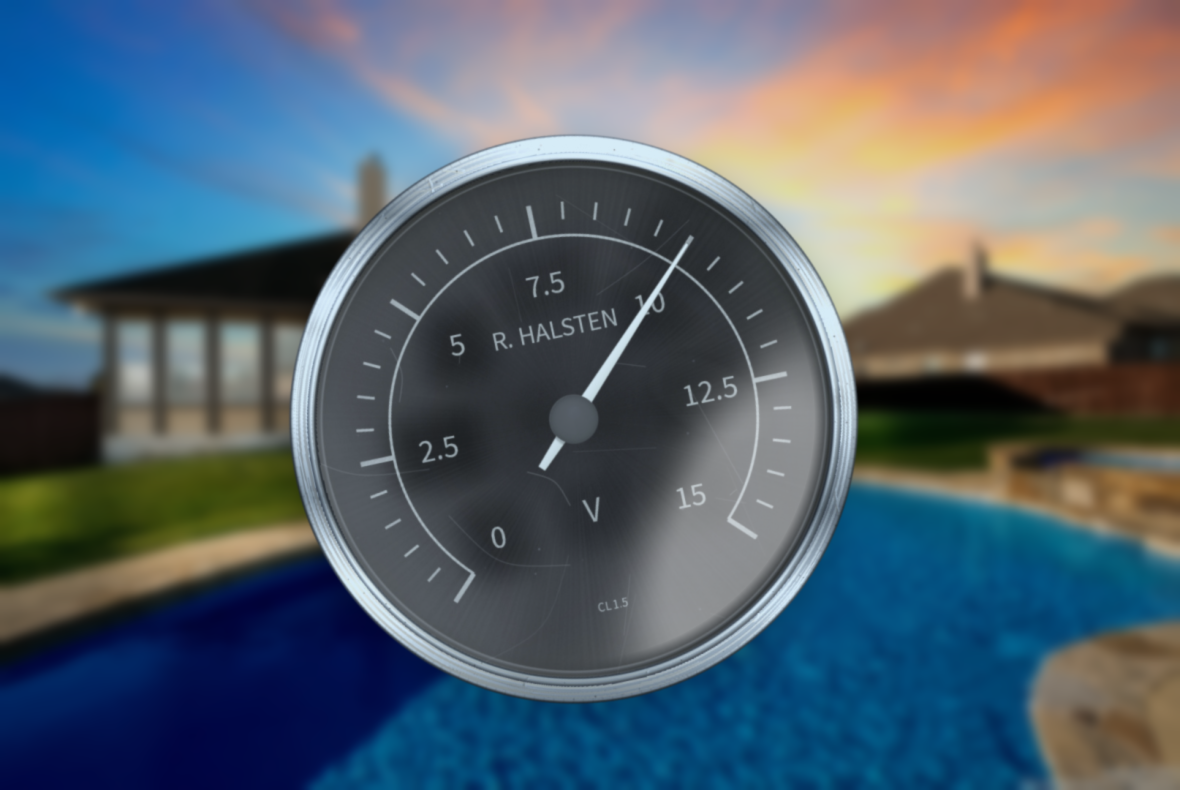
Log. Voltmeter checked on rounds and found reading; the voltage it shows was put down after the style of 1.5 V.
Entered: 10 V
